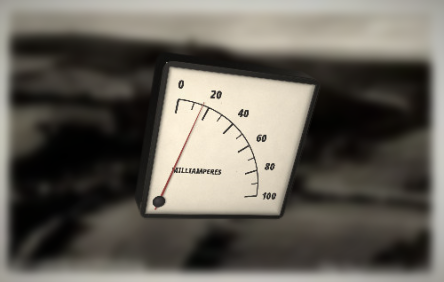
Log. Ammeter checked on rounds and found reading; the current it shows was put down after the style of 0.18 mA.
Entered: 15 mA
